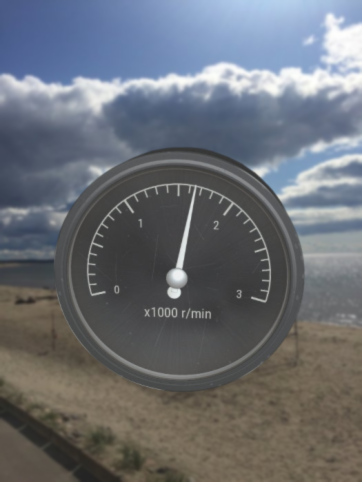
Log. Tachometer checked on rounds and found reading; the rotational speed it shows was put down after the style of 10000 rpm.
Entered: 1650 rpm
